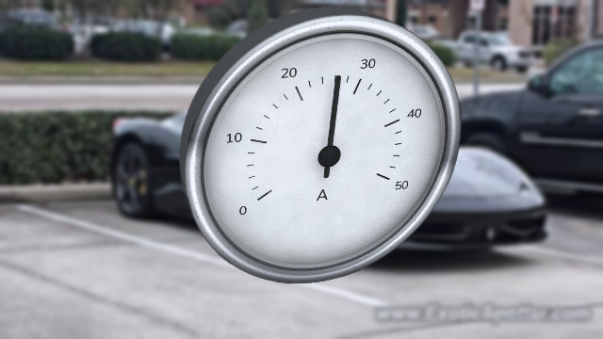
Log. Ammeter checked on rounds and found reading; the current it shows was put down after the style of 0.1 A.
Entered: 26 A
